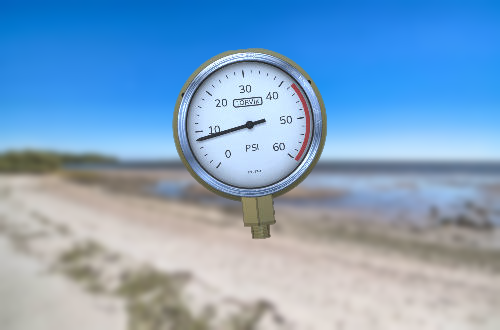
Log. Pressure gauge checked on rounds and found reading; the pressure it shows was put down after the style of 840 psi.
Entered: 8 psi
